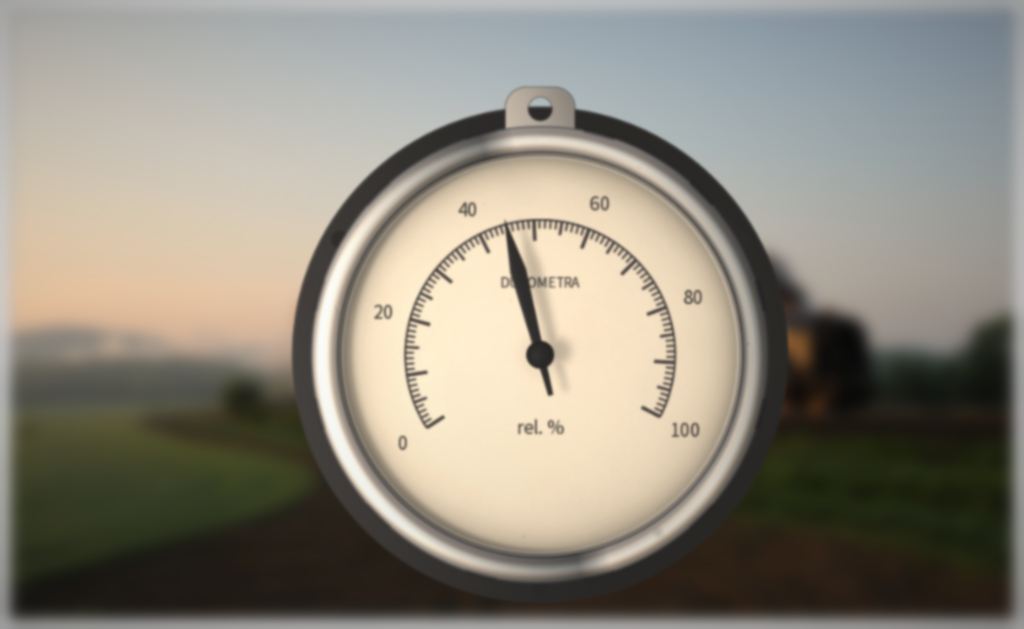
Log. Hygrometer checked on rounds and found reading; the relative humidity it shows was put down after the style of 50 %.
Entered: 45 %
